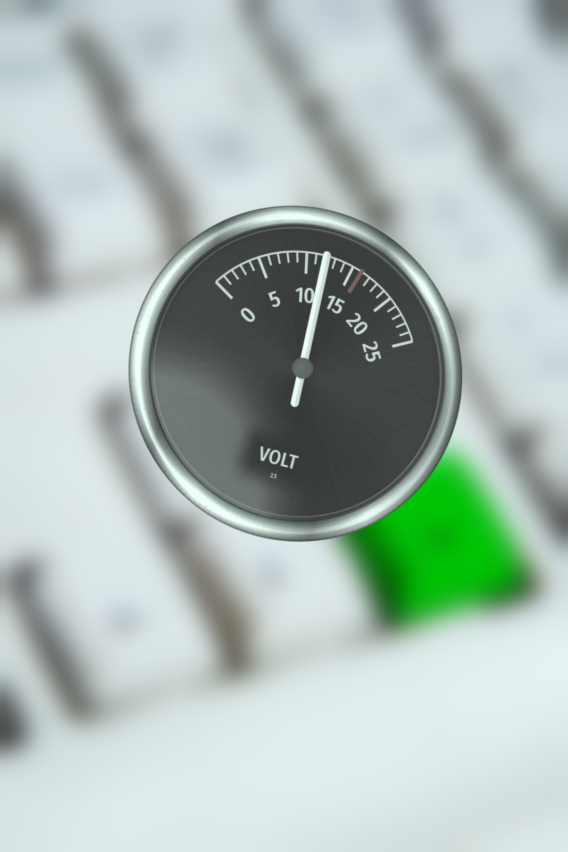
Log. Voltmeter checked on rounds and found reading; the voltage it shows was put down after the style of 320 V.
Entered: 12 V
